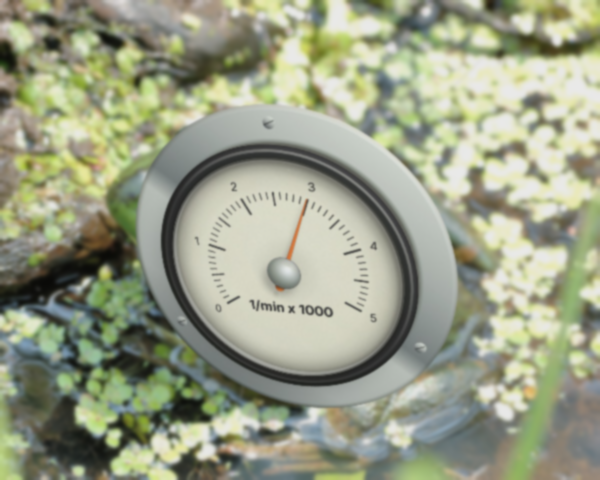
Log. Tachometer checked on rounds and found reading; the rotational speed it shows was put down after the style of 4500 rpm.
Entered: 3000 rpm
